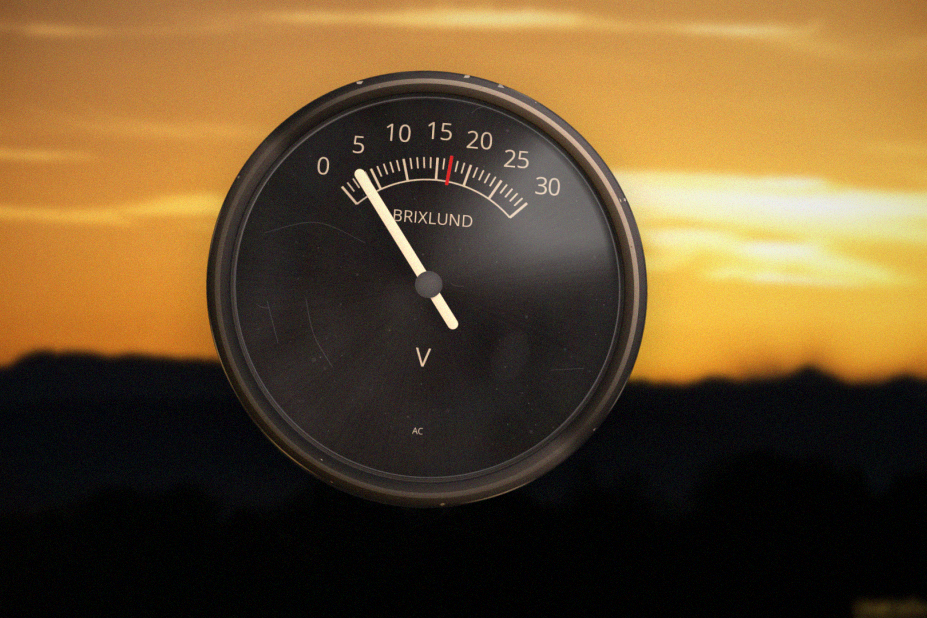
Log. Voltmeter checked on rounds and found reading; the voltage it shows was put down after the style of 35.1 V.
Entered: 3 V
